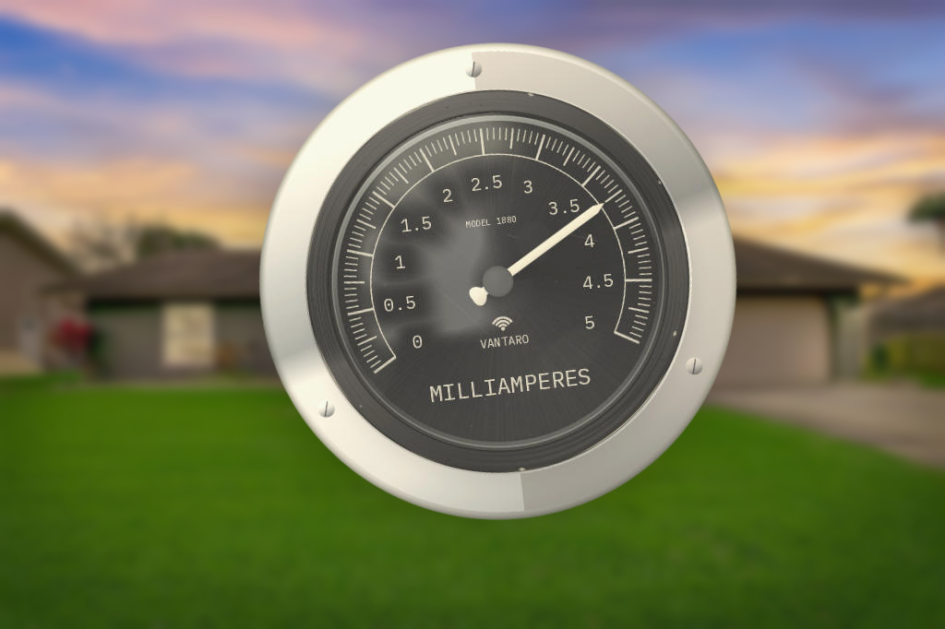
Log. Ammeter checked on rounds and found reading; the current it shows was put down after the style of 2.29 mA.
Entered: 3.75 mA
